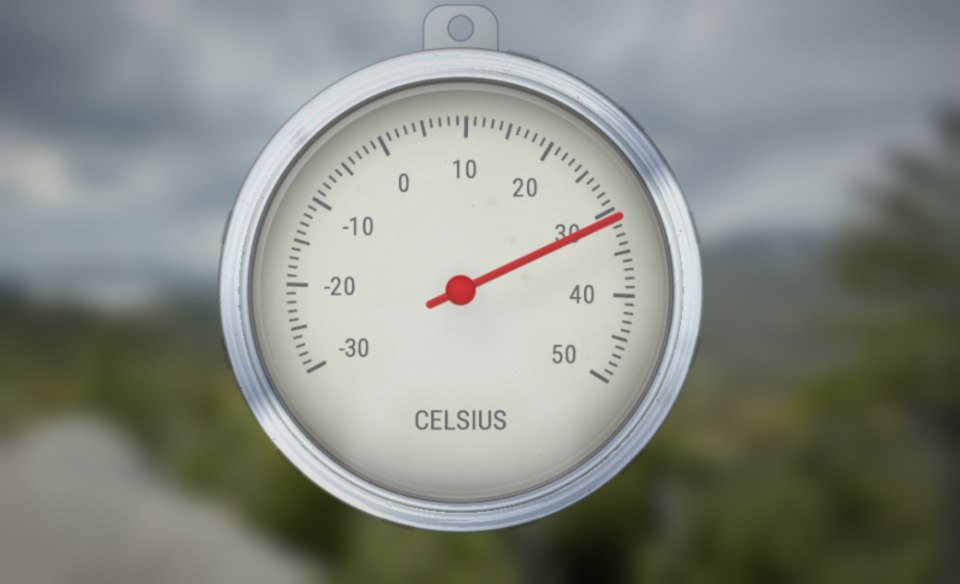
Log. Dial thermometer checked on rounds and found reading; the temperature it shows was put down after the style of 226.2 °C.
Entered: 31 °C
